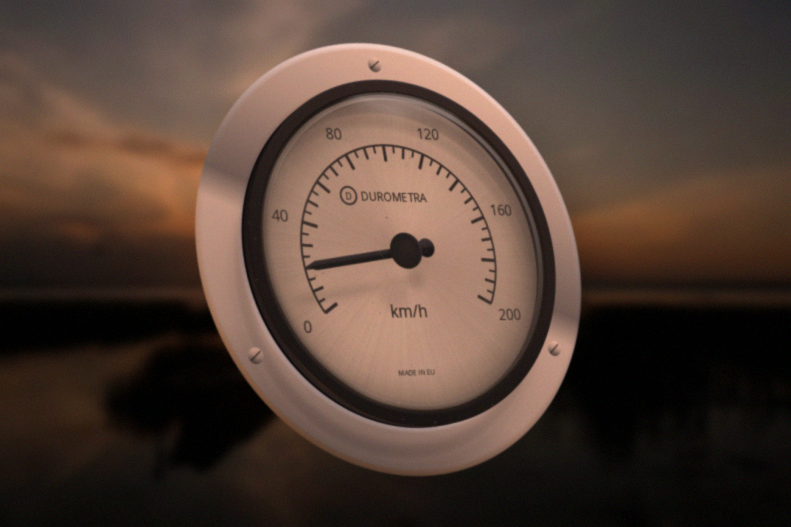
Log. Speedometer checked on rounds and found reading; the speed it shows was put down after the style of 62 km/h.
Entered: 20 km/h
